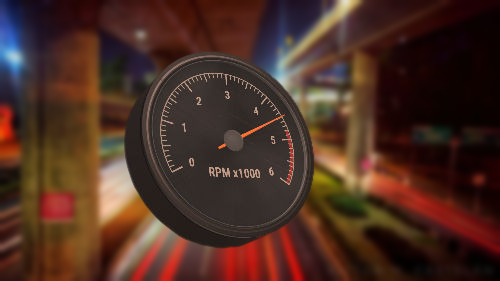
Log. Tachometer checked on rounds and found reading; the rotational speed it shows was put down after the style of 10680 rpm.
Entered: 4500 rpm
